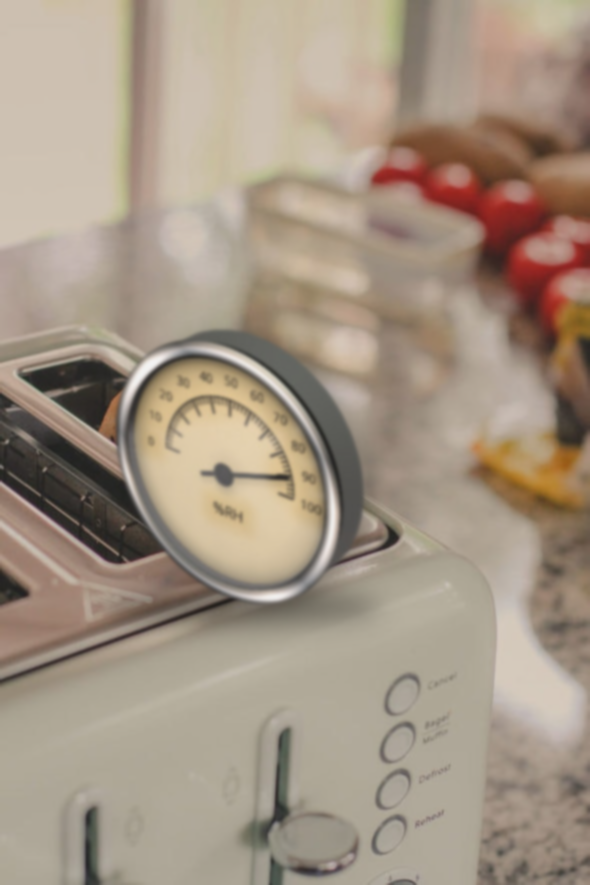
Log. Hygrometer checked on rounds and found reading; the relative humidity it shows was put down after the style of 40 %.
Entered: 90 %
